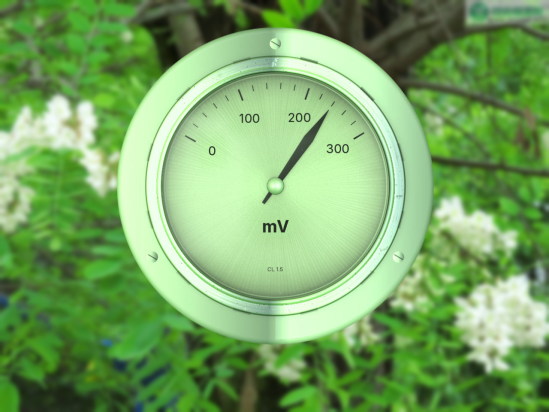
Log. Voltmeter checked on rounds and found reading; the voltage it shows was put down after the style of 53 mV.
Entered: 240 mV
